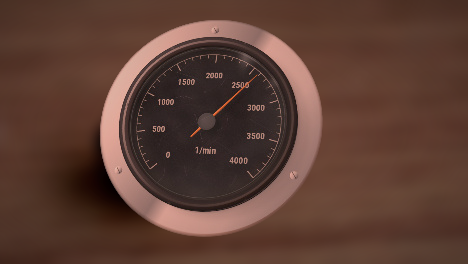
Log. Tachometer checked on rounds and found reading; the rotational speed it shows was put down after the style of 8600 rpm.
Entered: 2600 rpm
